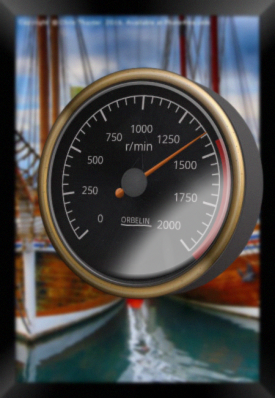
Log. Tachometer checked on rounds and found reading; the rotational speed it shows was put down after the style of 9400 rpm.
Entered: 1400 rpm
